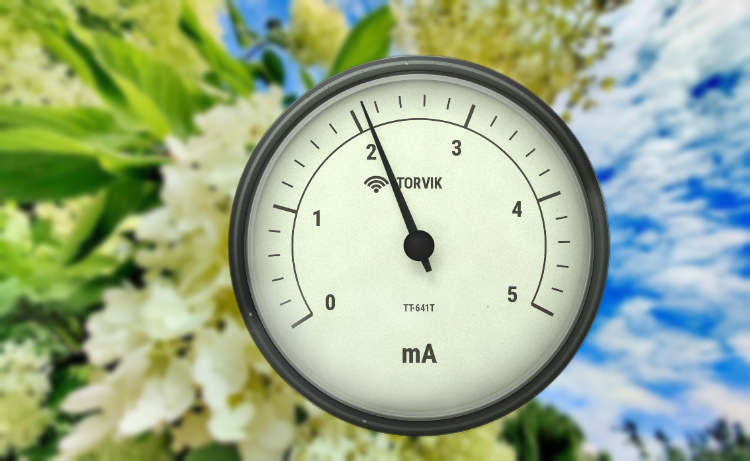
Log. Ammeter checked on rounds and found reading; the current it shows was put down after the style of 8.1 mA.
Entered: 2.1 mA
